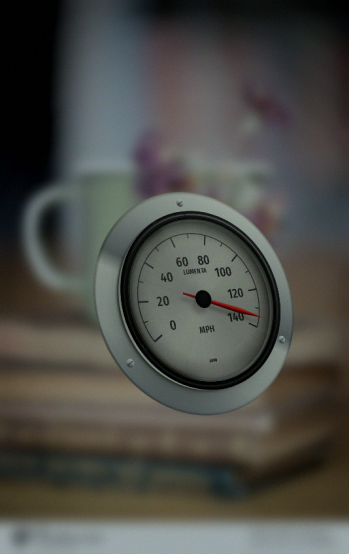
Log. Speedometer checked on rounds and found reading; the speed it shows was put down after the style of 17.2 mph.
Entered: 135 mph
